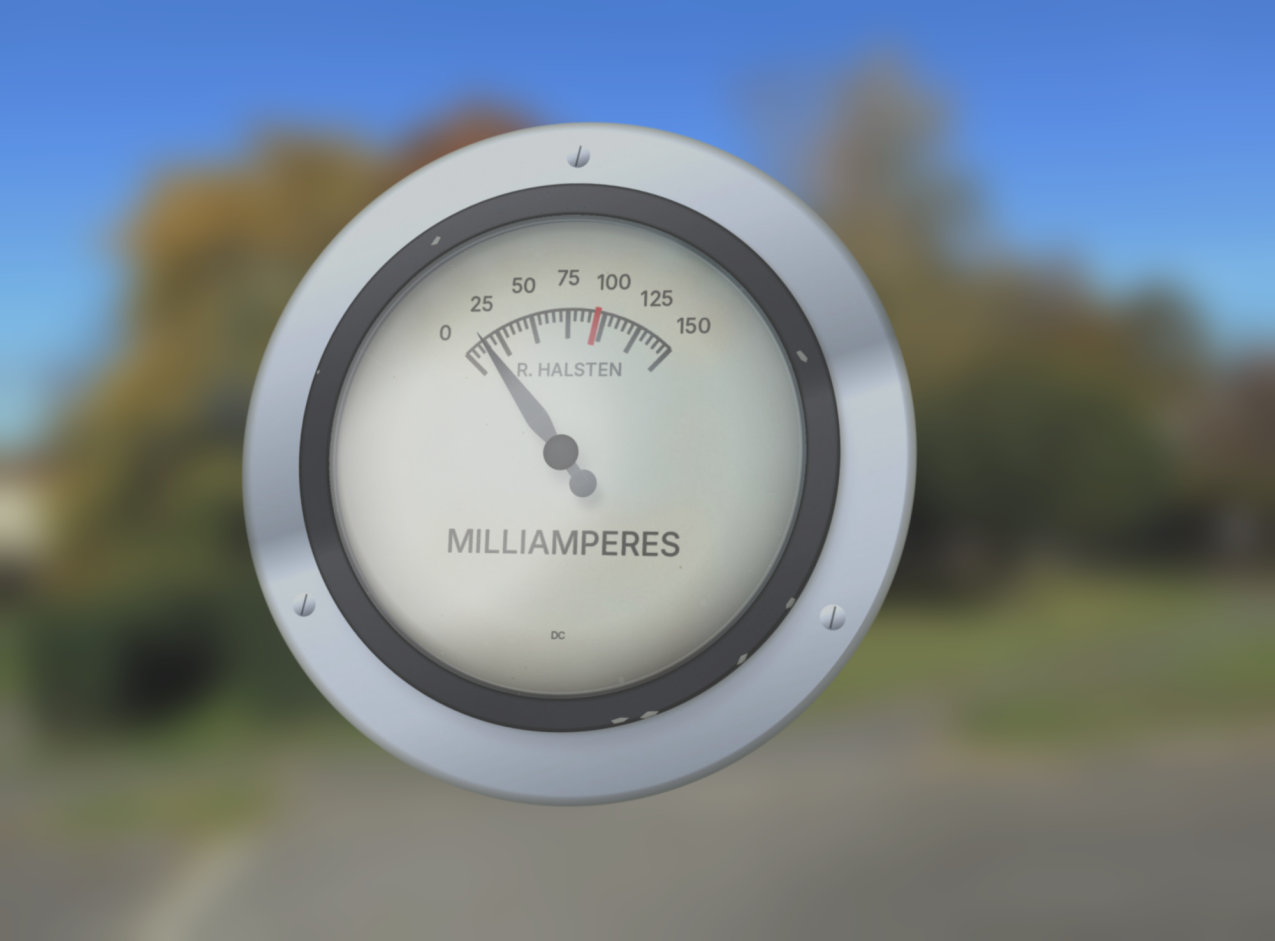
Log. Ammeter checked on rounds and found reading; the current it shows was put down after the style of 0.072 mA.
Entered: 15 mA
